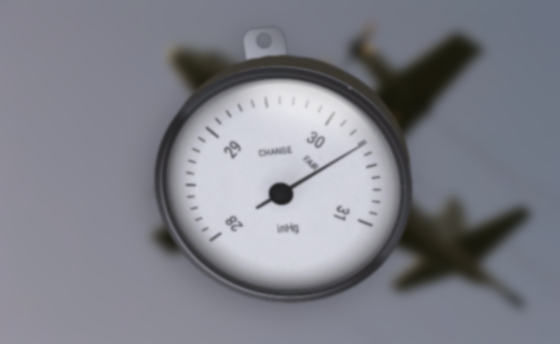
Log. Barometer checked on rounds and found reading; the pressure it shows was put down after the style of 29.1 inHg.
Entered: 30.3 inHg
